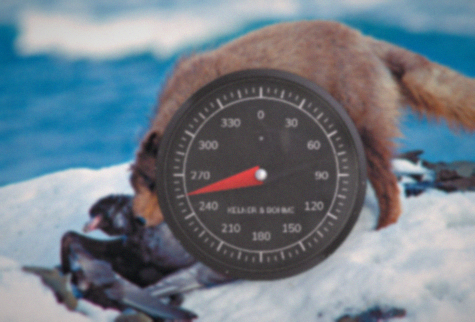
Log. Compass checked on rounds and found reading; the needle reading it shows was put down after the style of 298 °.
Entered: 255 °
